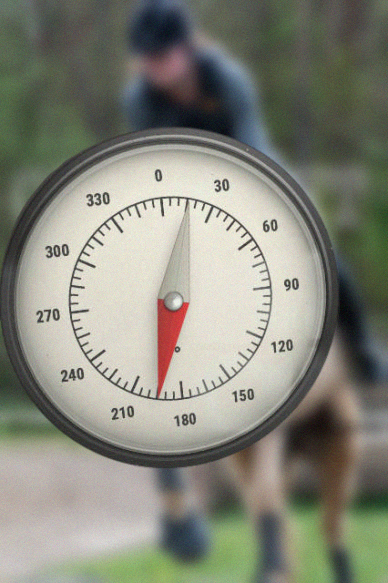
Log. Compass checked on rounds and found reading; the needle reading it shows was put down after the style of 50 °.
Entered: 195 °
